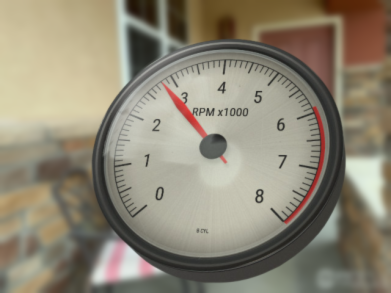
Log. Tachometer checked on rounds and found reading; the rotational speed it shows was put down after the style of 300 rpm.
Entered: 2800 rpm
